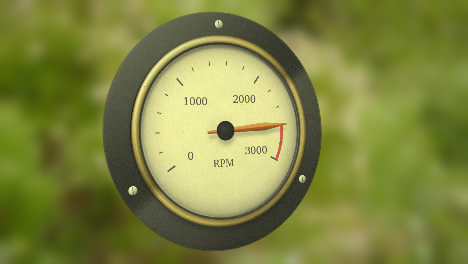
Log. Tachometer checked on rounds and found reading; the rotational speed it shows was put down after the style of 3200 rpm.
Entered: 2600 rpm
